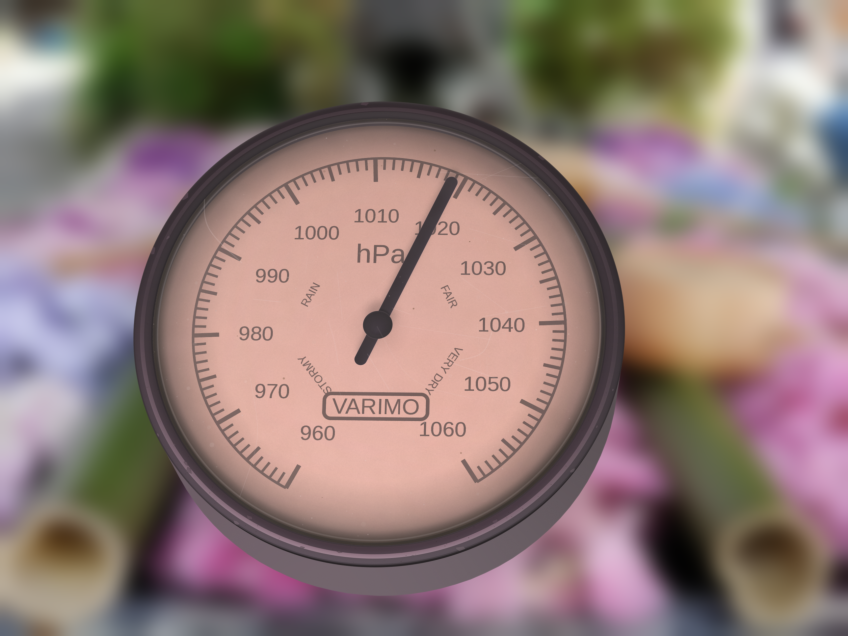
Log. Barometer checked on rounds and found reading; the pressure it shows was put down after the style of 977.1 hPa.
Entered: 1019 hPa
